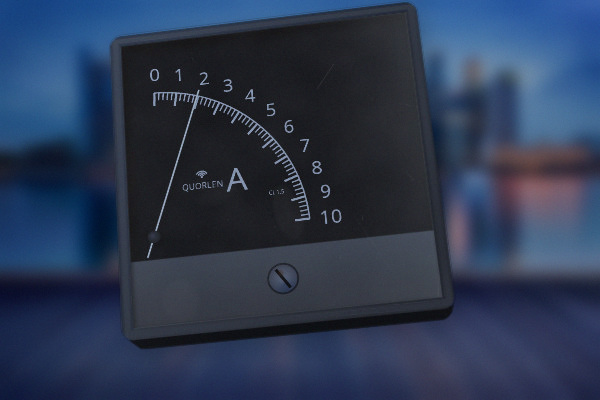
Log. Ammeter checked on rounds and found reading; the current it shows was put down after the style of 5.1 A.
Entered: 2 A
